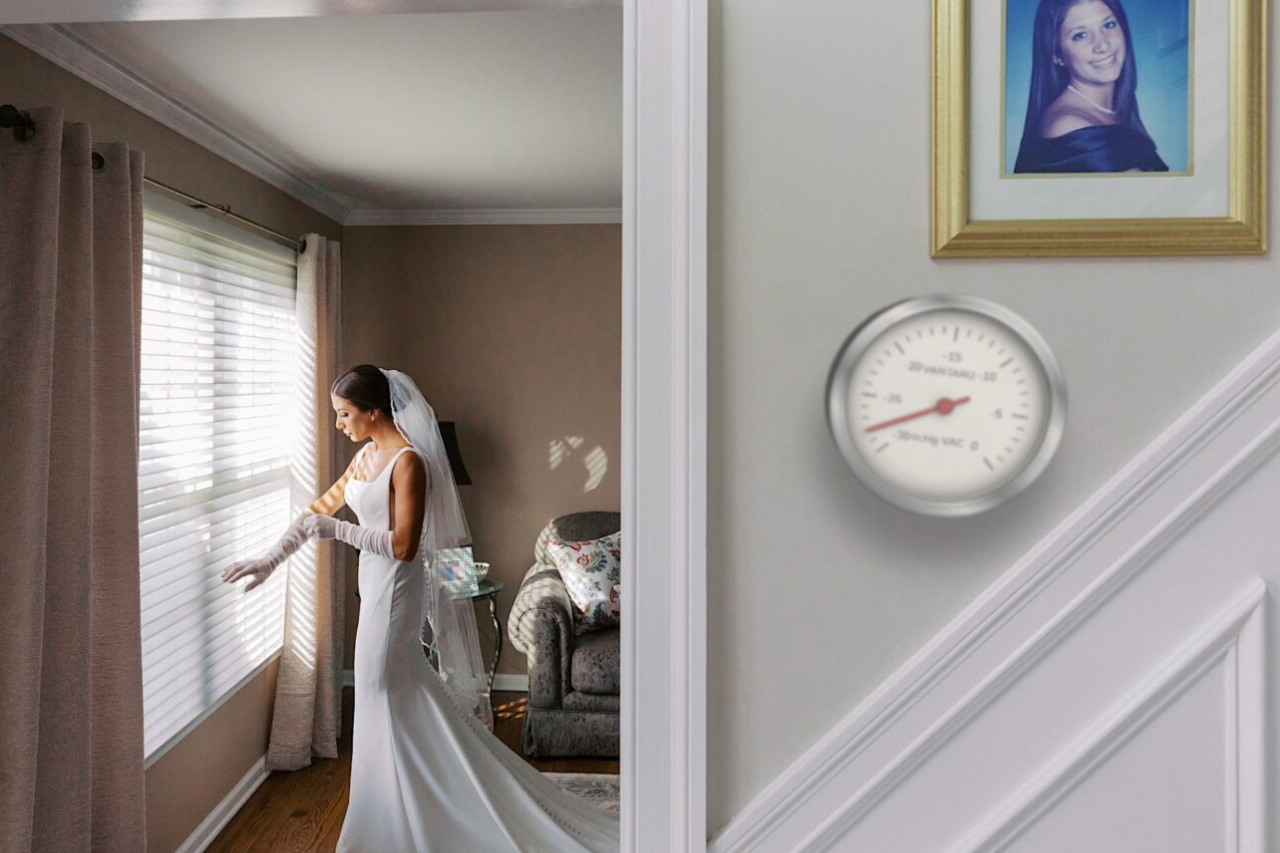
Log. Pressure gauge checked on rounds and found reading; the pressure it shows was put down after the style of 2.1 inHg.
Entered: -28 inHg
